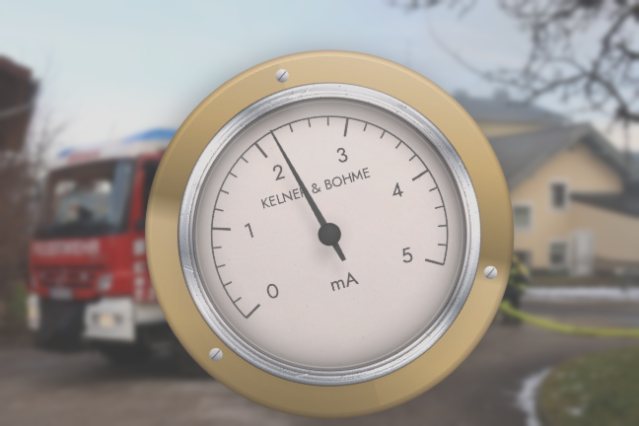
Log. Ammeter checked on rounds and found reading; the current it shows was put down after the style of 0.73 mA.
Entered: 2.2 mA
